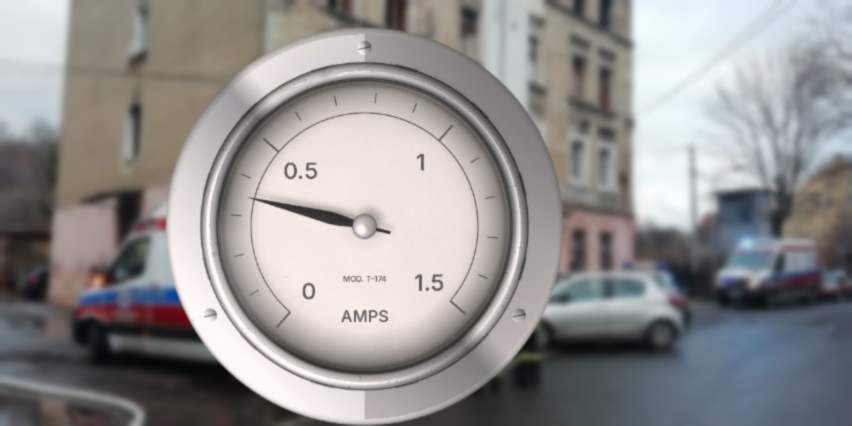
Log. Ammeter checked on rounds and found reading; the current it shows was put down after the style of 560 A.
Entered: 0.35 A
